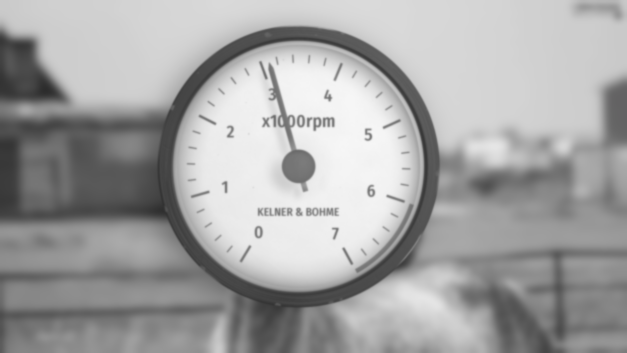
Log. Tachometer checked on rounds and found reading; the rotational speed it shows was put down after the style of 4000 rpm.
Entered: 3100 rpm
